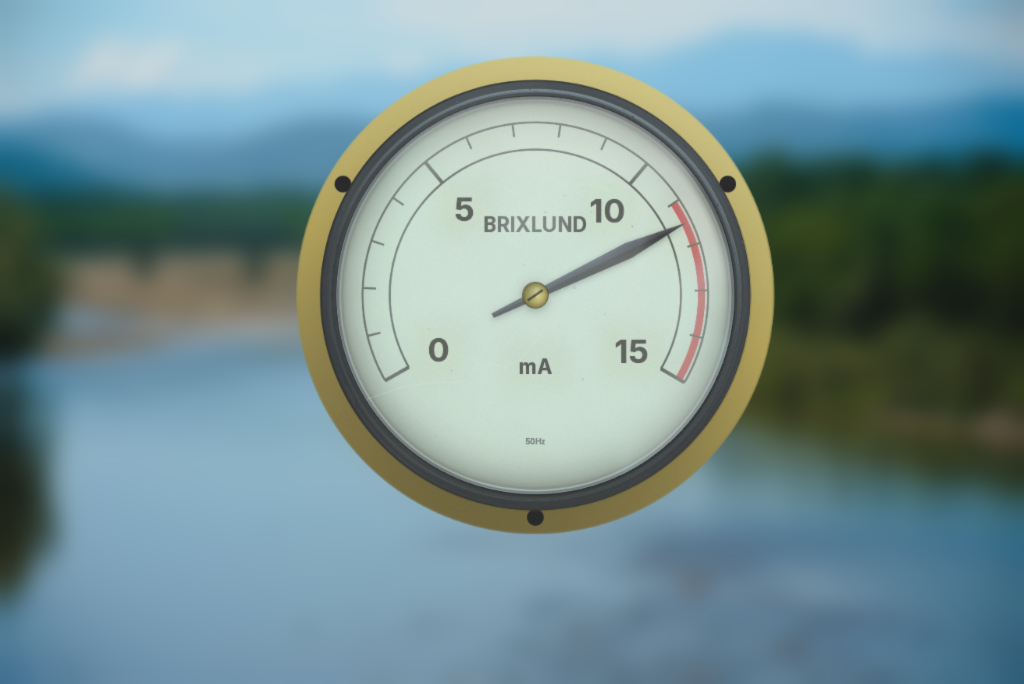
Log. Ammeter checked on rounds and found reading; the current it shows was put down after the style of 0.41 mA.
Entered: 11.5 mA
